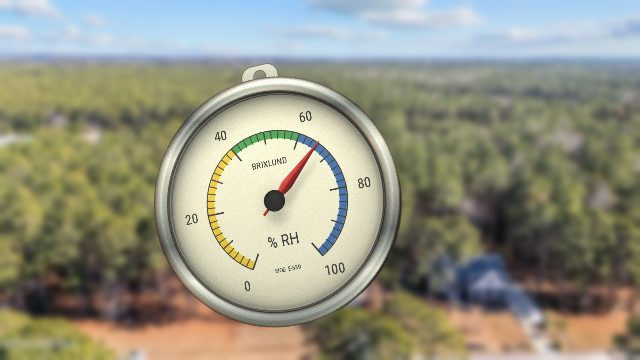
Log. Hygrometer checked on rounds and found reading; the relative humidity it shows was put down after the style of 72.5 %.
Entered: 66 %
